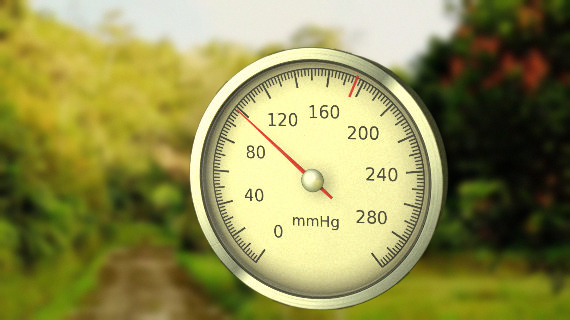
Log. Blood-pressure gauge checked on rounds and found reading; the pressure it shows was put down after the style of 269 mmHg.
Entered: 100 mmHg
